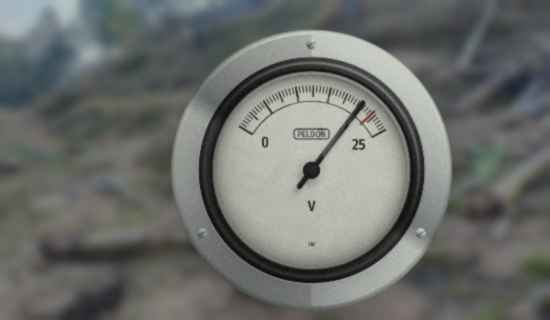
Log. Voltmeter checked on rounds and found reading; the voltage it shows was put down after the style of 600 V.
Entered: 20 V
